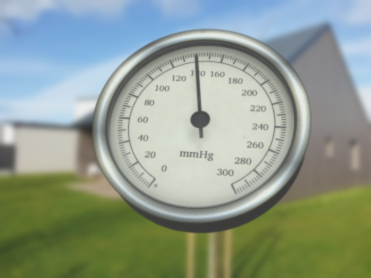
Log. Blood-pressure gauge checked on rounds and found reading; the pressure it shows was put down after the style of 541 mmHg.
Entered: 140 mmHg
